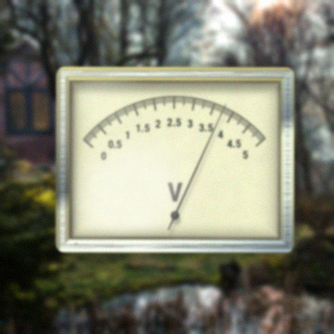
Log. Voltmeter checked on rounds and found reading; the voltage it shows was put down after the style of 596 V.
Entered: 3.75 V
